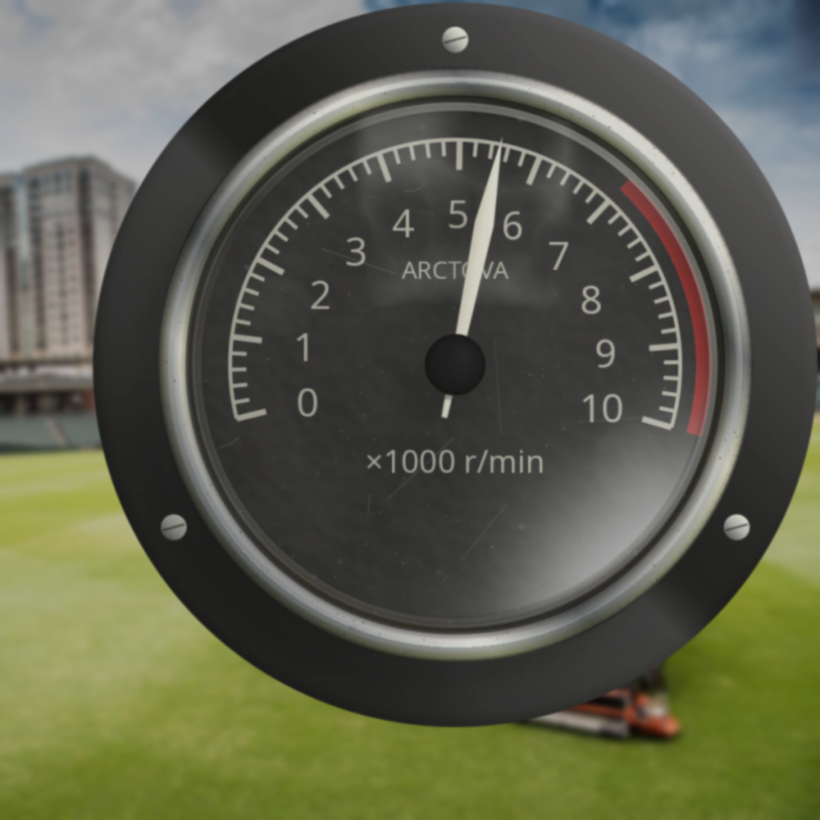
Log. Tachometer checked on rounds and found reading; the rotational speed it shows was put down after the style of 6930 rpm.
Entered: 5500 rpm
